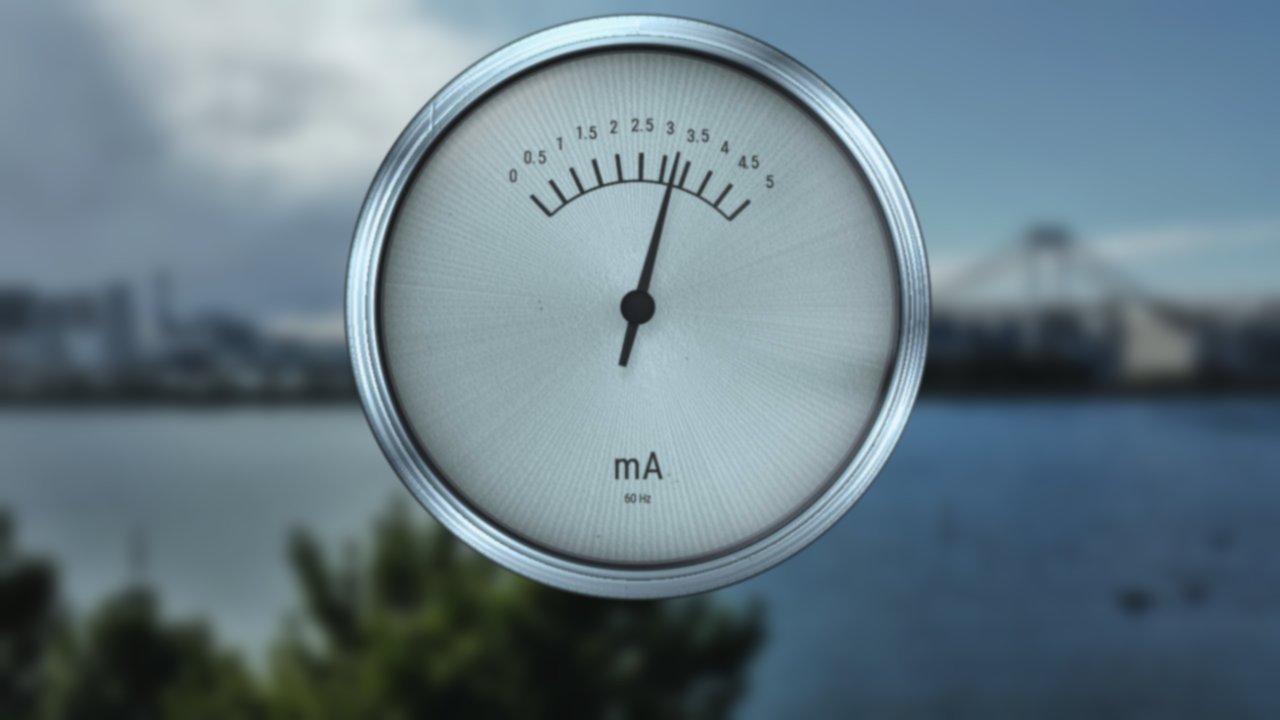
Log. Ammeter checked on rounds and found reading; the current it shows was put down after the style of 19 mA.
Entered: 3.25 mA
